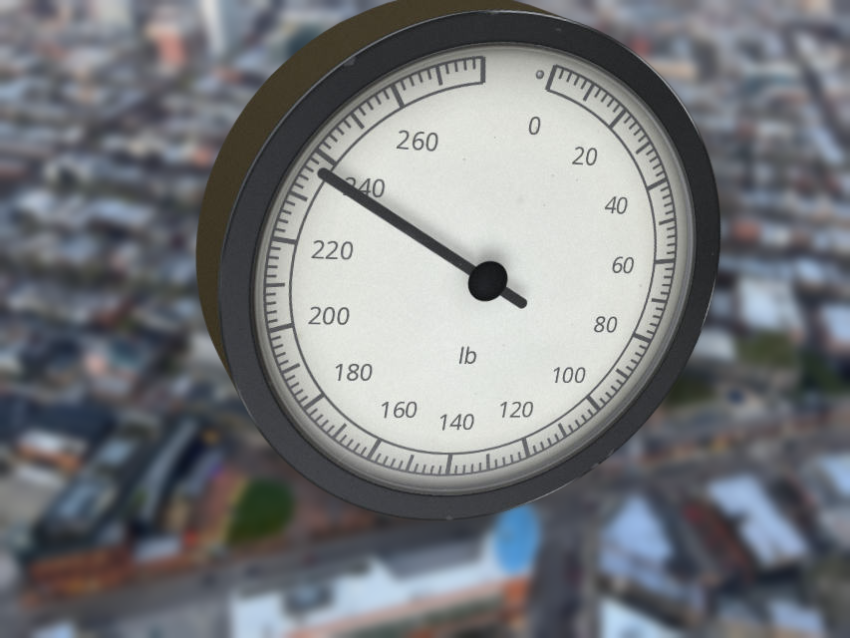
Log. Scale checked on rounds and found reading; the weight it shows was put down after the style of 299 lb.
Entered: 237 lb
